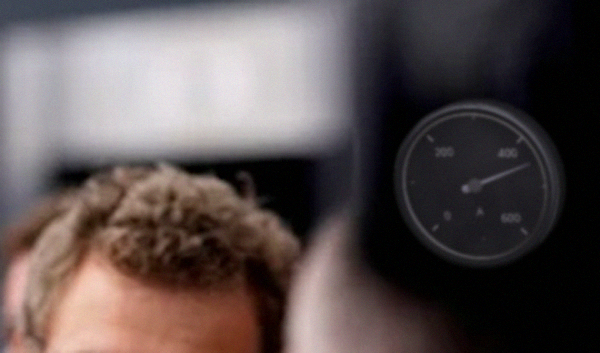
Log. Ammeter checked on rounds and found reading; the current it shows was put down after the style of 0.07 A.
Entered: 450 A
